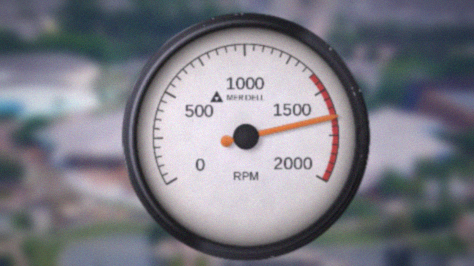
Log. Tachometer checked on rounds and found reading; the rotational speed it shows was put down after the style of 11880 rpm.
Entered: 1650 rpm
